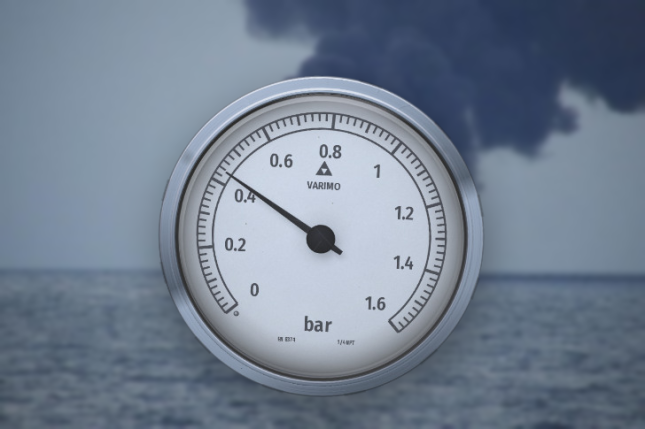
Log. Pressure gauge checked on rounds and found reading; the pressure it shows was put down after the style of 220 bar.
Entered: 0.44 bar
